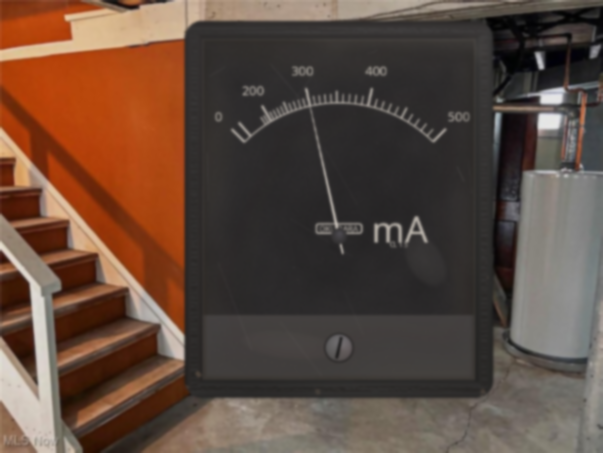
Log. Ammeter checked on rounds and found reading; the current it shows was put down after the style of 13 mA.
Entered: 300 mA
